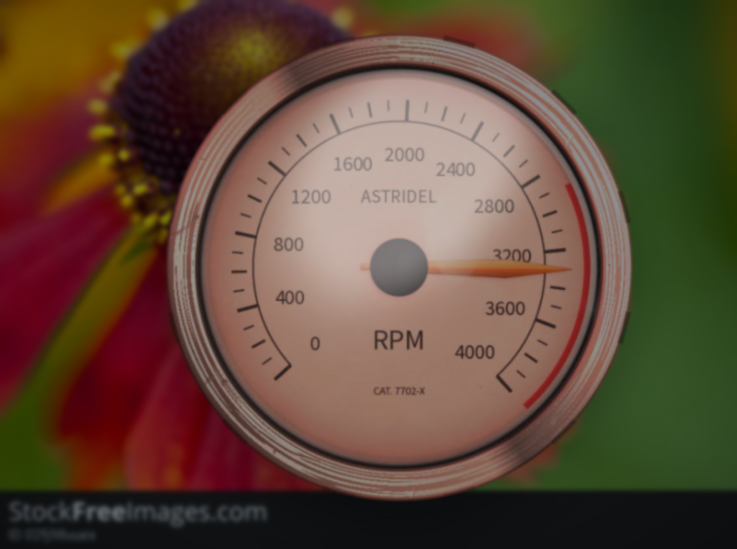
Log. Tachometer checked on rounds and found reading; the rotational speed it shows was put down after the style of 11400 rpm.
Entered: 3300 rpm
